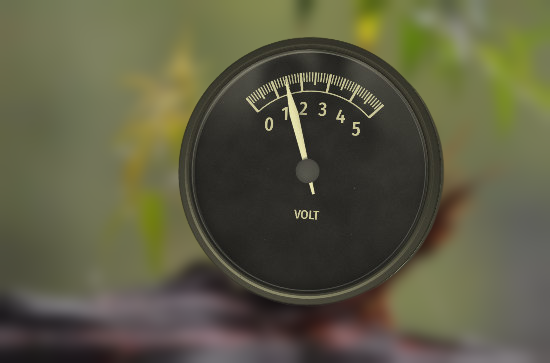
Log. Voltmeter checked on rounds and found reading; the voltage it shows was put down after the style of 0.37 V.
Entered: 1.5 V
